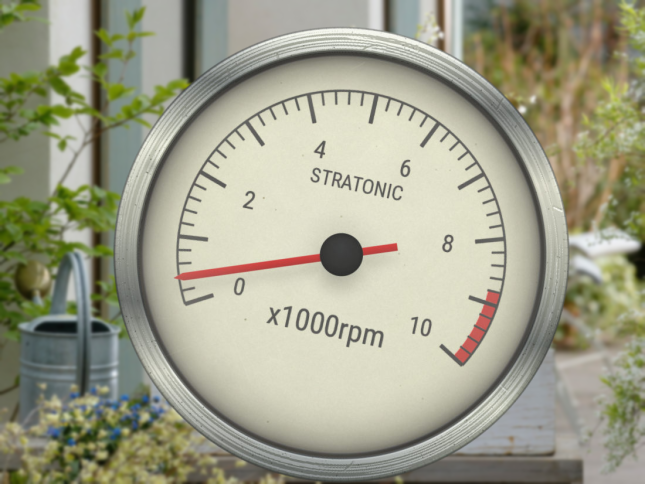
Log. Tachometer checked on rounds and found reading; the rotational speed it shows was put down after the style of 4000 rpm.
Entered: 400 rpm
